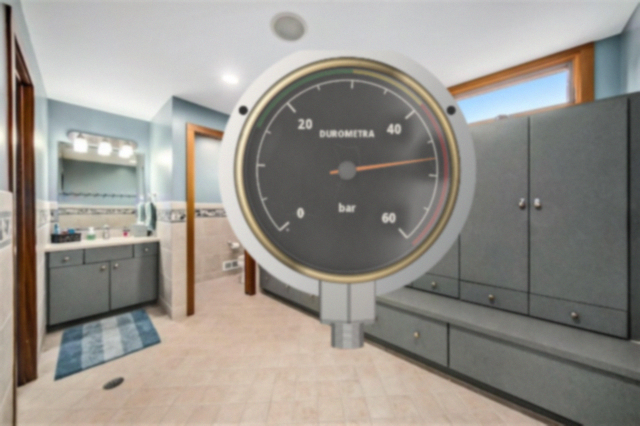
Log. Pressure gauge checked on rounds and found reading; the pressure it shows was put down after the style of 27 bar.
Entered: 47.5 bar
